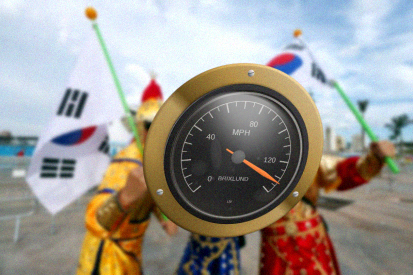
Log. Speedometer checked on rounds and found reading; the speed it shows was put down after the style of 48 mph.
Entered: 132.5 mph
